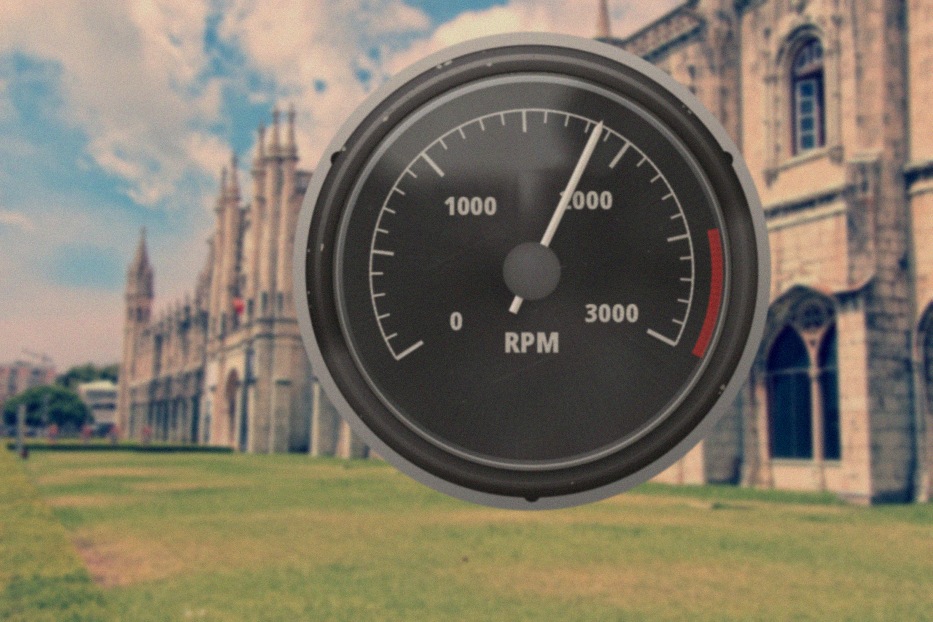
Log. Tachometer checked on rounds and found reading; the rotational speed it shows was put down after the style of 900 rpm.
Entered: 1850 rpm
